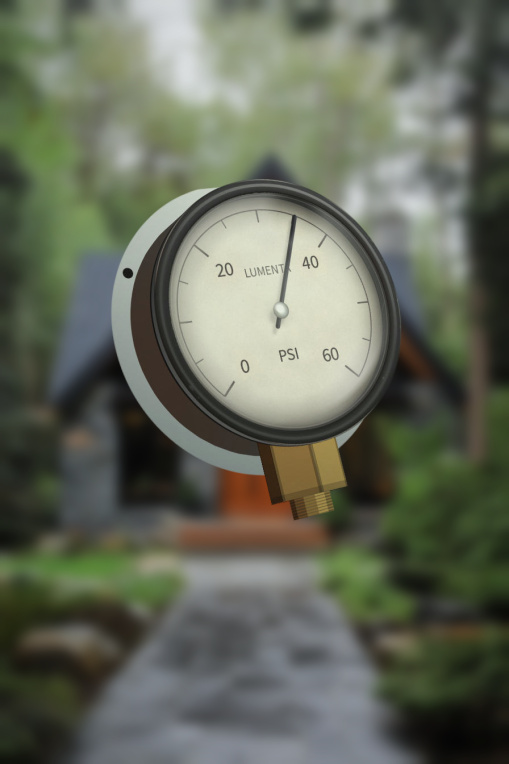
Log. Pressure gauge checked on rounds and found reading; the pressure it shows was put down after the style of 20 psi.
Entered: 35 psi
